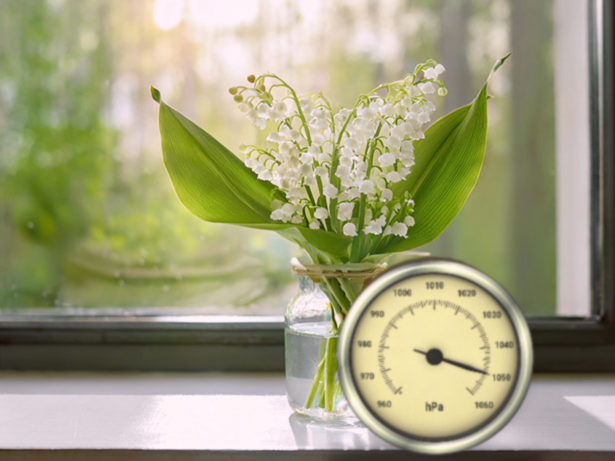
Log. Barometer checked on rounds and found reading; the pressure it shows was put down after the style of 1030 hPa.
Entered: 1050 hPa
